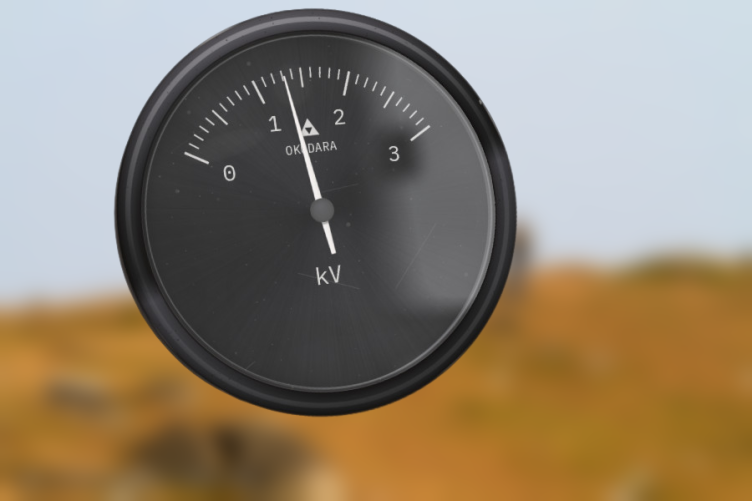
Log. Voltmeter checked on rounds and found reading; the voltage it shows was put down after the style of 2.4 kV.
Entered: 1.3 kV
